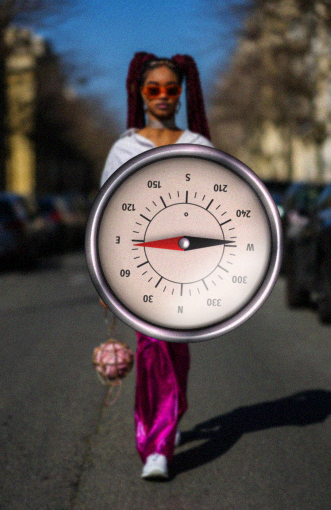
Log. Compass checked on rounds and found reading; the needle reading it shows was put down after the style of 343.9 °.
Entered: 85 °
